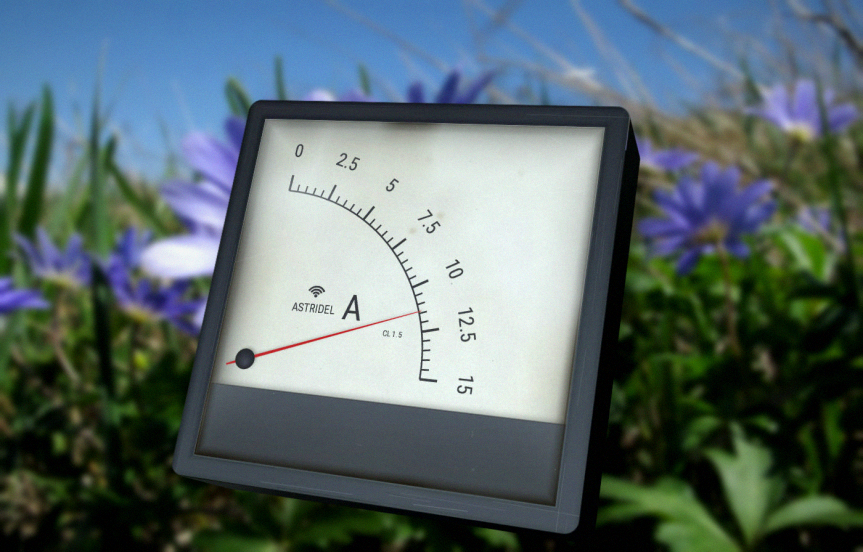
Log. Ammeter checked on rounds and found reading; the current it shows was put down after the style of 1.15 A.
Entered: 11.5 A
